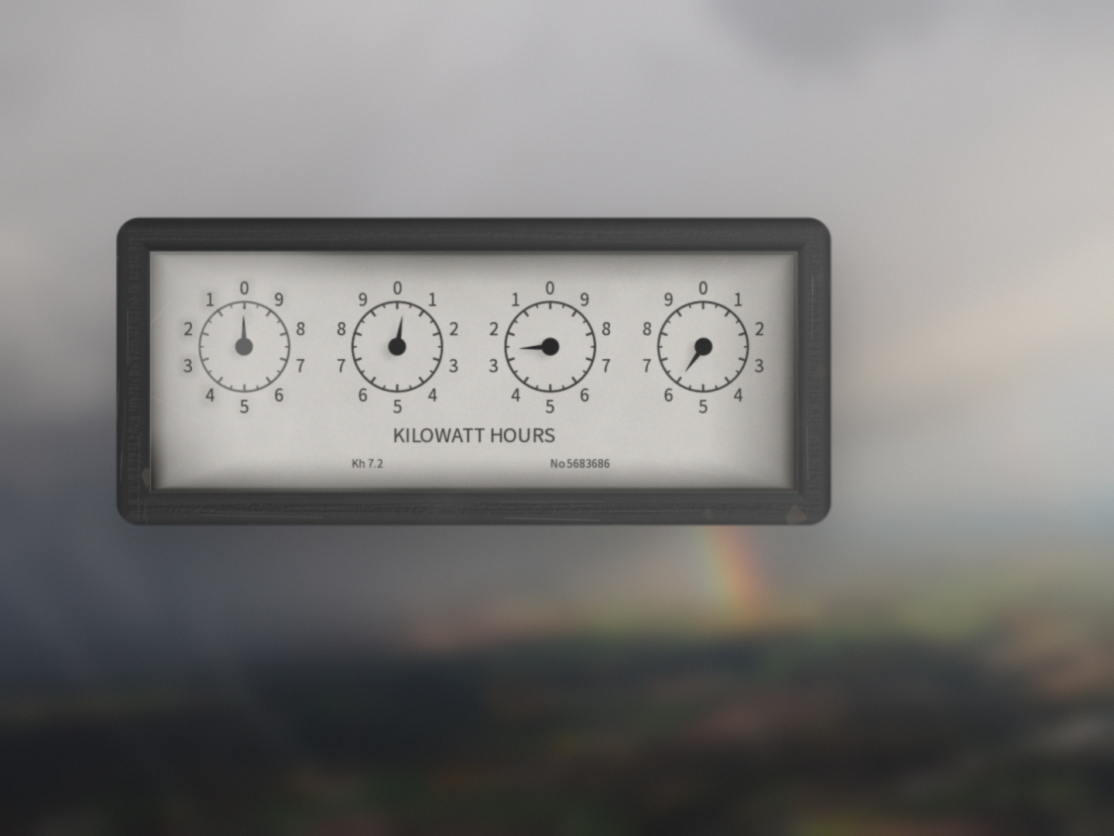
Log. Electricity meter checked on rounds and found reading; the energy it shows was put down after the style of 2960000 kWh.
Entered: 26 kWh
